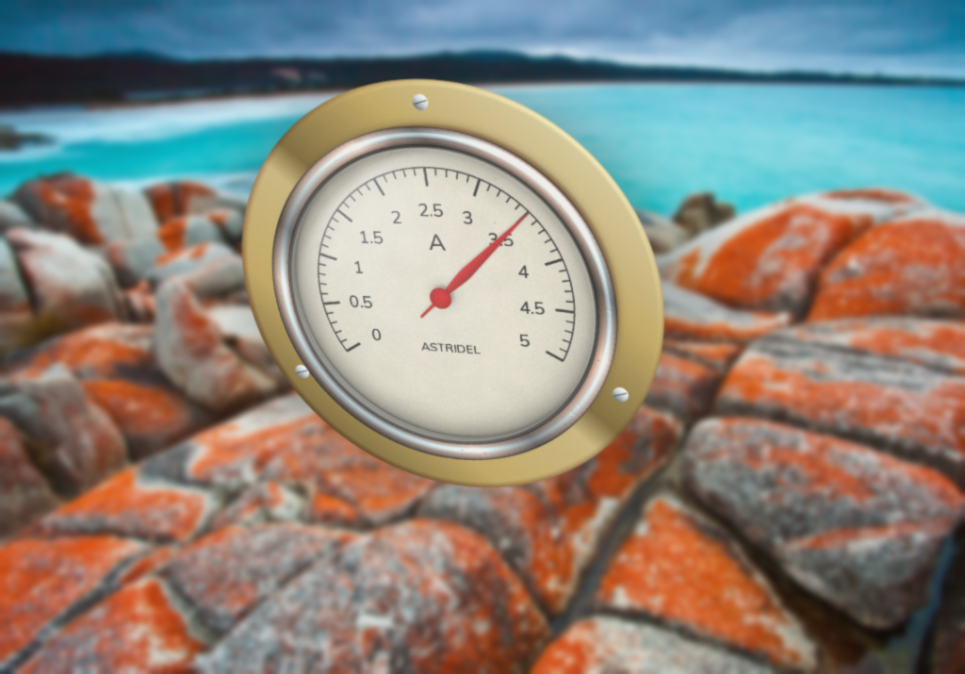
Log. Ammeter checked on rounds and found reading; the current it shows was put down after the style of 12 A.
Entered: 3.5 A
